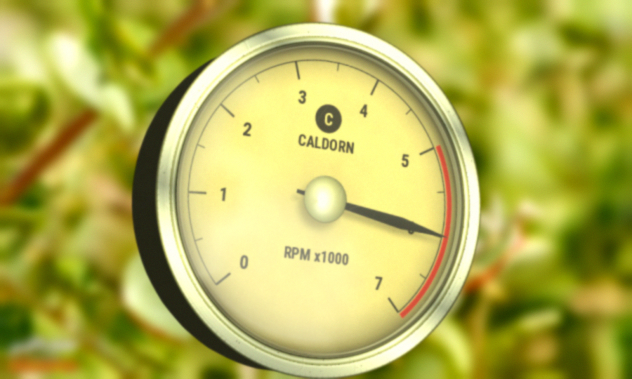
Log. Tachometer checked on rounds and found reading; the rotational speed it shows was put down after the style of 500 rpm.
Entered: 6000 rpm
